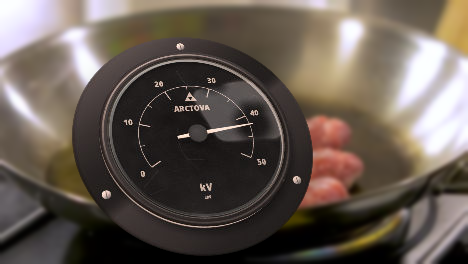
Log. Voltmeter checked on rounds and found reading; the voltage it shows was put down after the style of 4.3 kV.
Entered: 42.5 kV
